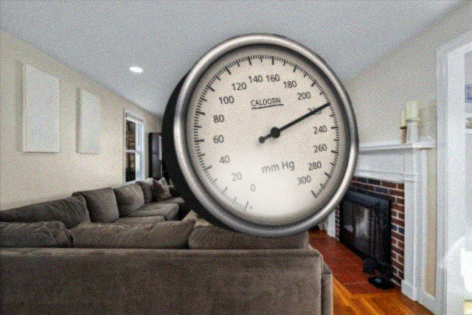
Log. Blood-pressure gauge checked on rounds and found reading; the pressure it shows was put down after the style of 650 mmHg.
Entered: 220 mmHg
